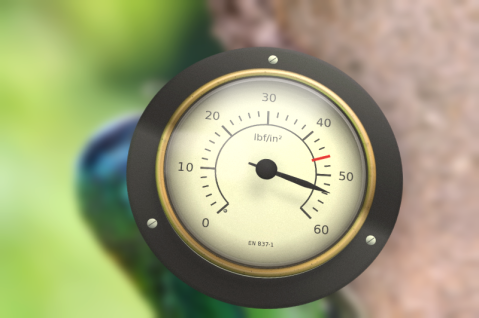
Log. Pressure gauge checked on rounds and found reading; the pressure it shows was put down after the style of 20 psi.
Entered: 54 psi
